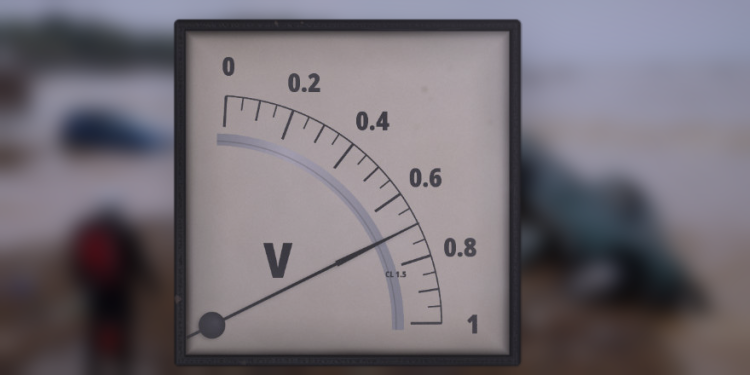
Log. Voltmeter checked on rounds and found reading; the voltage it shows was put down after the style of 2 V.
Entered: 0.7 V
